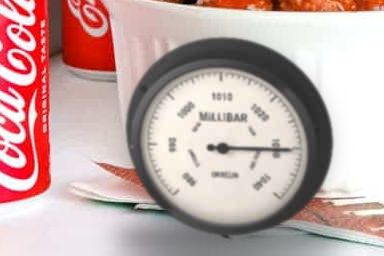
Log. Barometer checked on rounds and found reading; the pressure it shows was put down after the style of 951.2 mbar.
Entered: 1030 mbar
